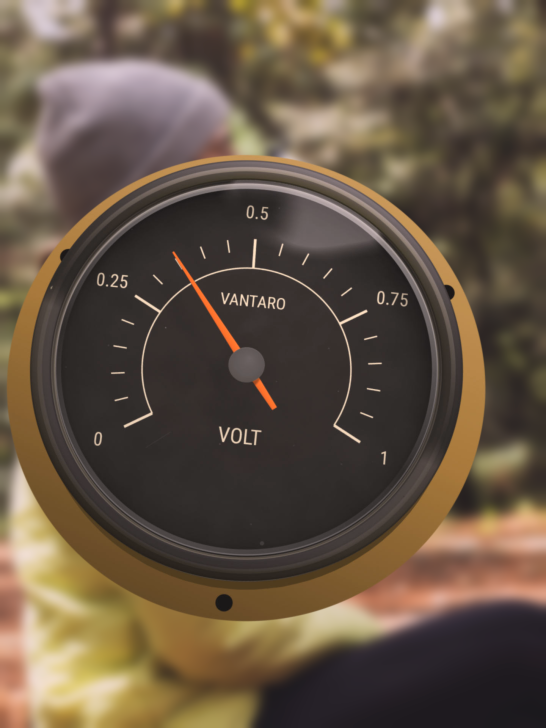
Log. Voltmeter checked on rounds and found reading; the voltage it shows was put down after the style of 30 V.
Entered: 0.35 V
